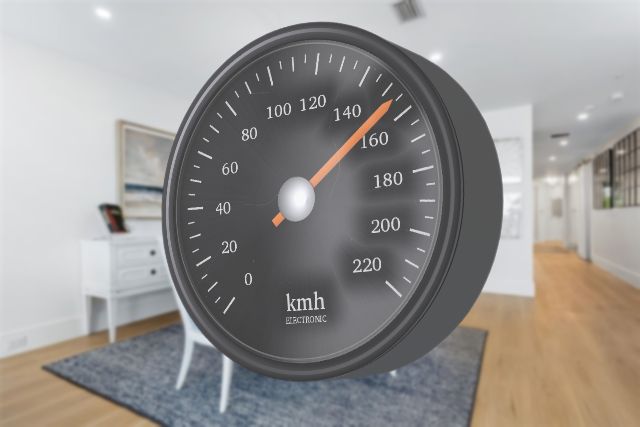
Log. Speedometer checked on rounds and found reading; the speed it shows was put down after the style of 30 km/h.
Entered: 155 km/h
